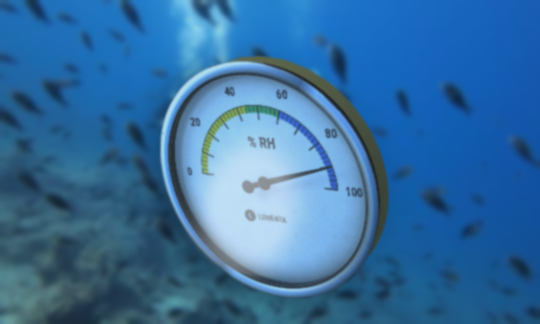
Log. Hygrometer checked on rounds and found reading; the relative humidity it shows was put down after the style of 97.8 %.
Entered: 90 %
